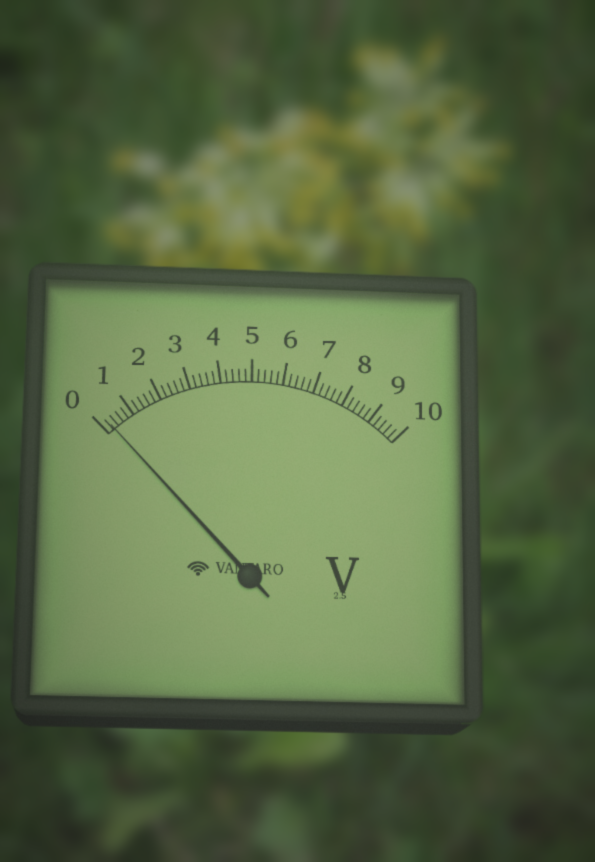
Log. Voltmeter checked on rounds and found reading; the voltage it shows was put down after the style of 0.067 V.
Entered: 0.2 V
